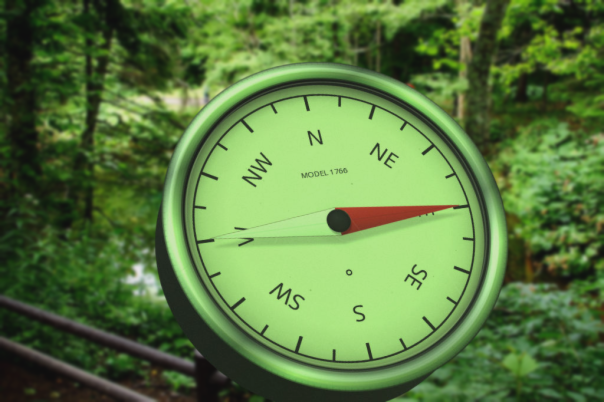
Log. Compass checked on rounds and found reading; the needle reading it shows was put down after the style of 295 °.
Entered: 90 °
